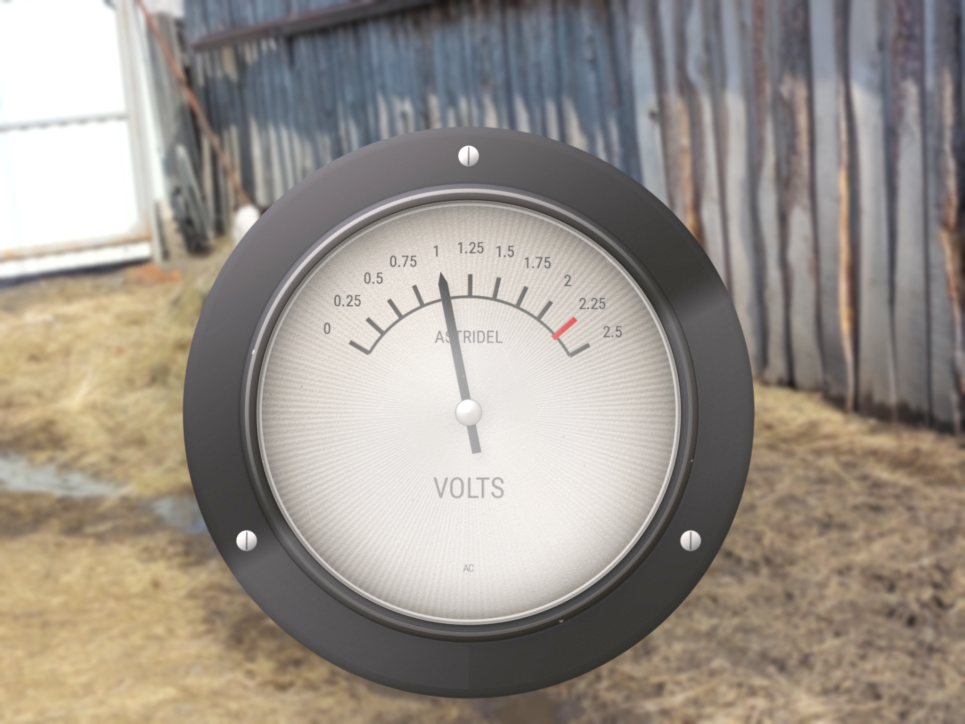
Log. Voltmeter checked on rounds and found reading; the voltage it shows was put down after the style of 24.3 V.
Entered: 1 V
